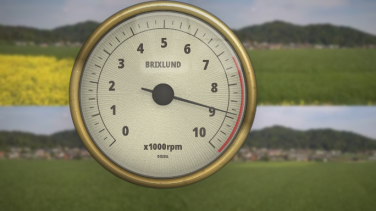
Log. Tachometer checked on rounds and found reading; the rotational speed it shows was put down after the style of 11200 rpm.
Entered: 8875 rpm
